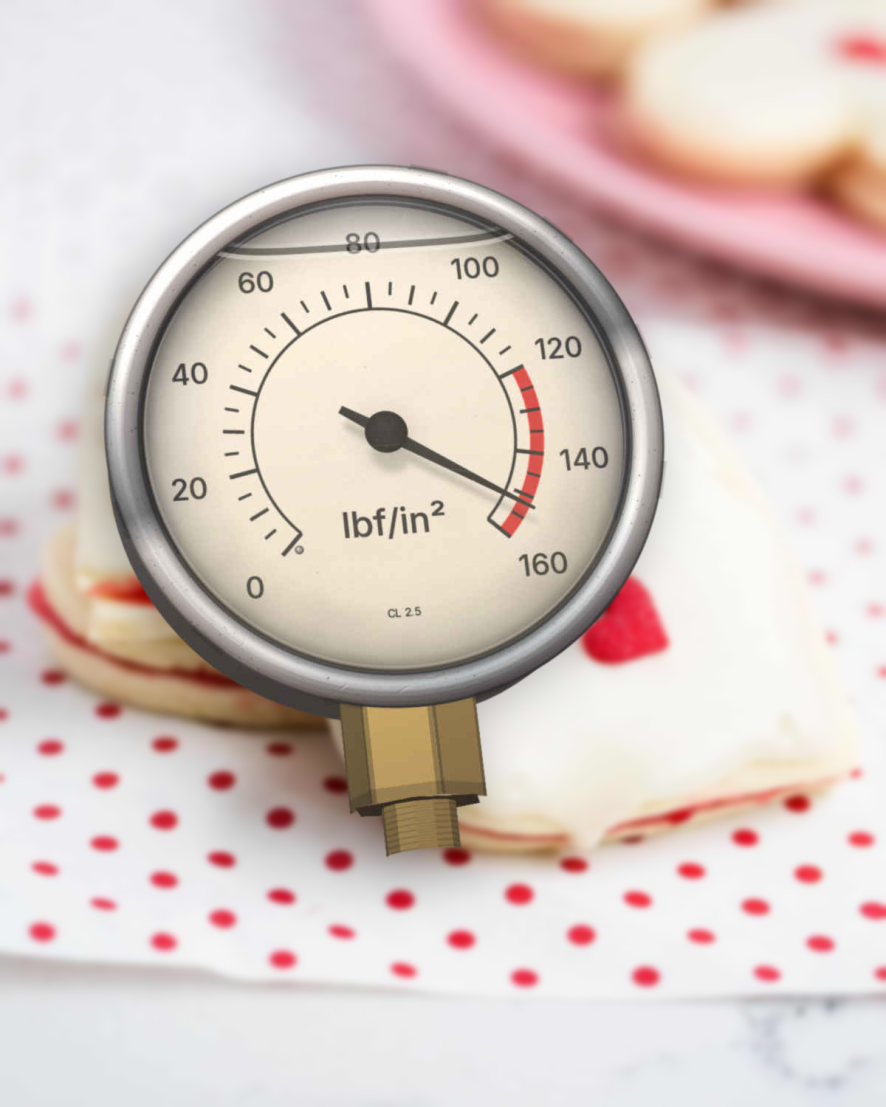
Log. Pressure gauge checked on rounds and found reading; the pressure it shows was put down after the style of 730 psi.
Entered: 152.5 psi
